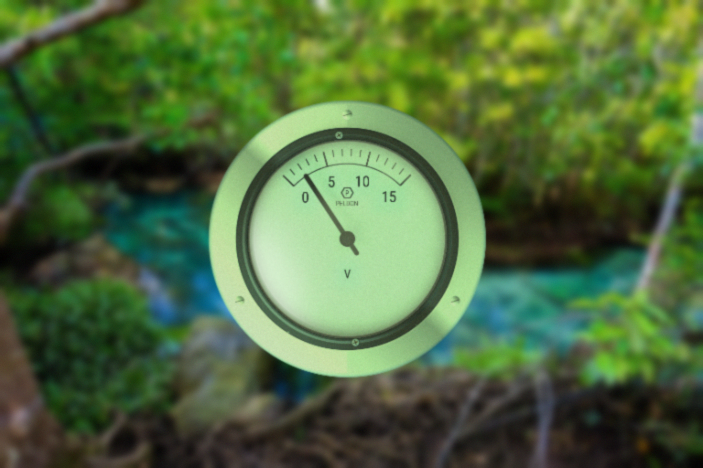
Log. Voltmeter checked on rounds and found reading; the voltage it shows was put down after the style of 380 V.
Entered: 2 V
